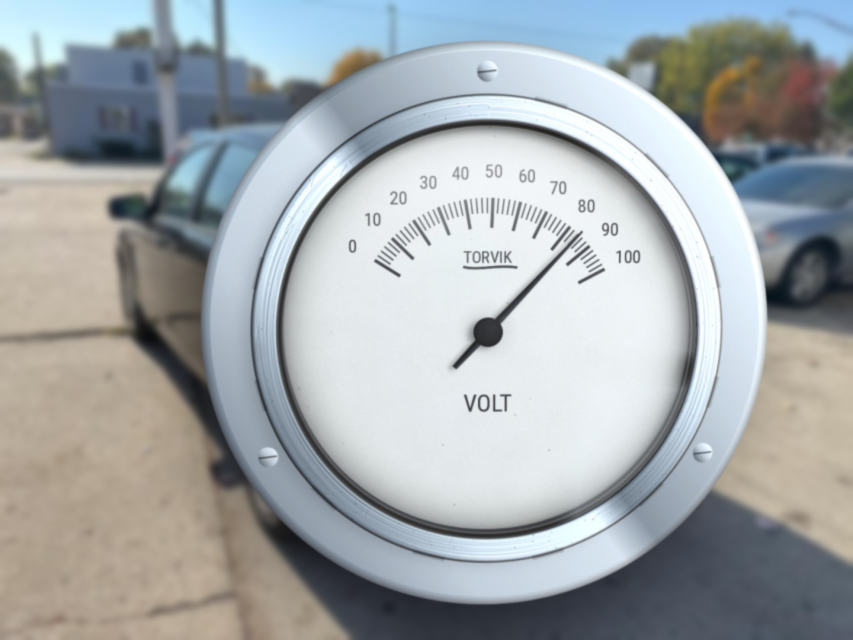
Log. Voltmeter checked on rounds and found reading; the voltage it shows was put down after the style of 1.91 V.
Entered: 84 V
